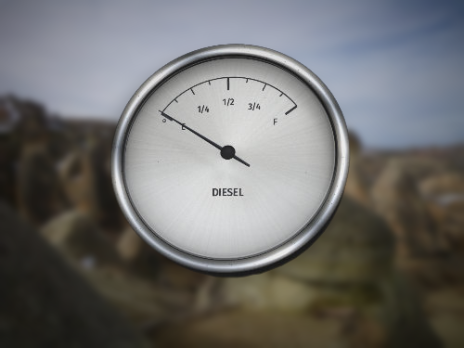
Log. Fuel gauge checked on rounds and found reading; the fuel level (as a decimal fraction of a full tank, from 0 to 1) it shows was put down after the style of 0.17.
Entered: 0
